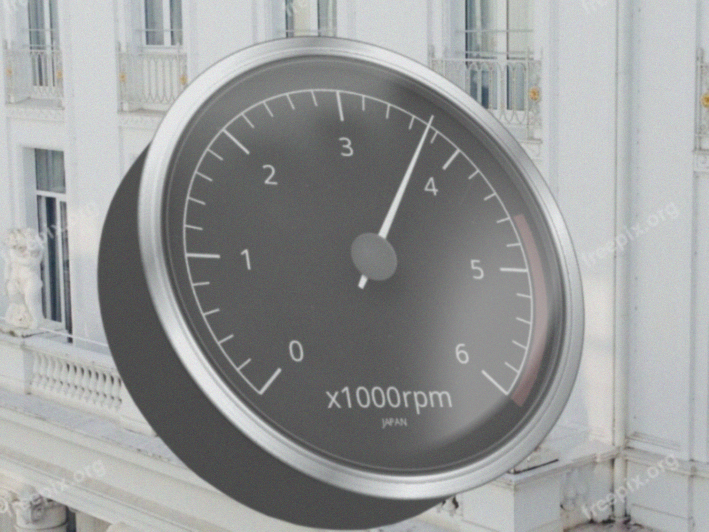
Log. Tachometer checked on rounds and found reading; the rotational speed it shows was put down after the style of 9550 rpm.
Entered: 3700 rpm
